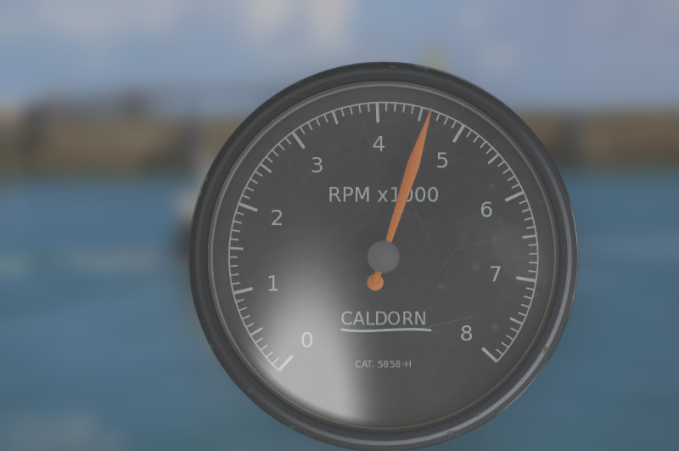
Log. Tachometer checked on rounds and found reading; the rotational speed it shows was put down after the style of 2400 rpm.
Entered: 4600 rpm
